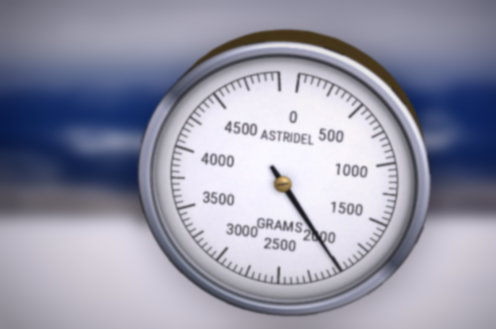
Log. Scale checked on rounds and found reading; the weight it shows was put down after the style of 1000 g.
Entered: 2000 g
